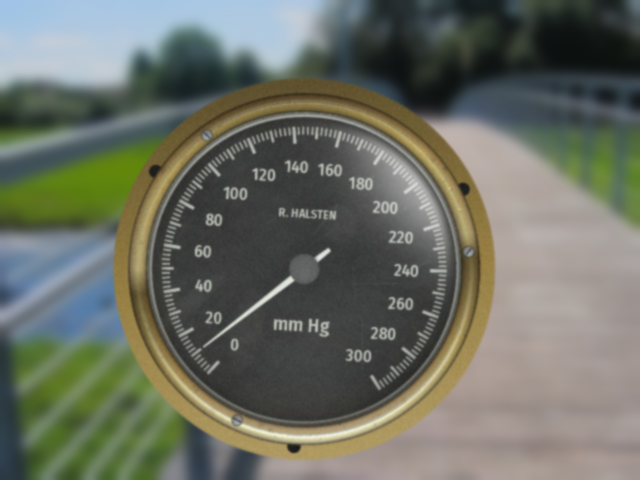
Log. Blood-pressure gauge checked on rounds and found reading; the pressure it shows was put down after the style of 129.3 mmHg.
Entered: 10 mmHg
